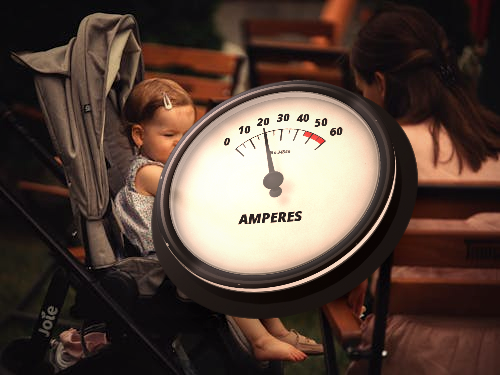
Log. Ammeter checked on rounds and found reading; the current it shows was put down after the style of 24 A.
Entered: 20 A
